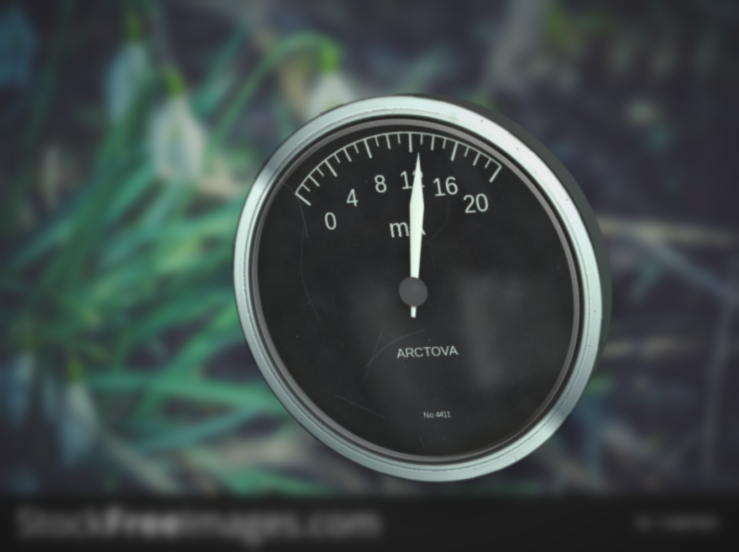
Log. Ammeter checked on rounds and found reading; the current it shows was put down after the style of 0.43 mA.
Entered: 13 mA
